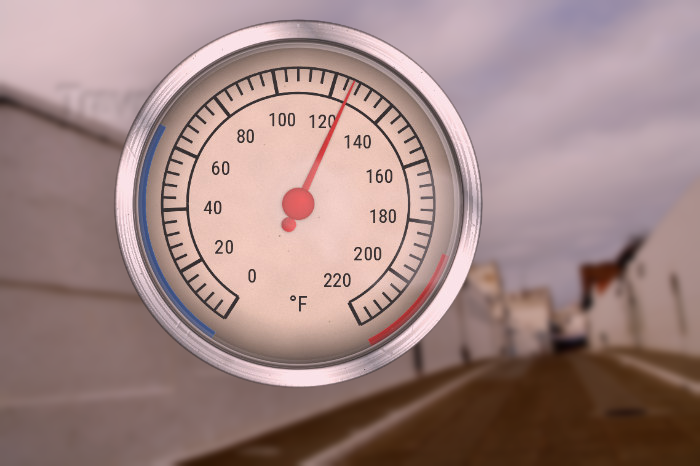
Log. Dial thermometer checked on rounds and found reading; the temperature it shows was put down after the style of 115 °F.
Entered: 126 °F
